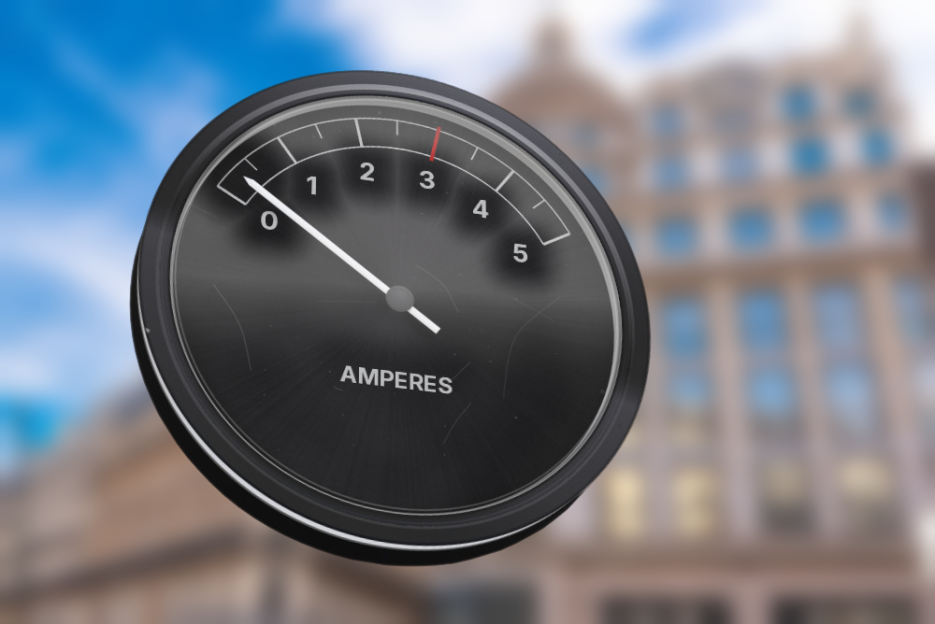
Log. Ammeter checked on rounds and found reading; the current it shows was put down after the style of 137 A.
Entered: 0.25 A
